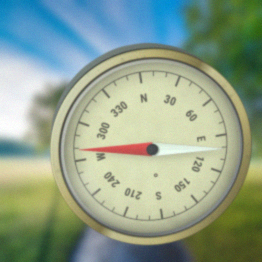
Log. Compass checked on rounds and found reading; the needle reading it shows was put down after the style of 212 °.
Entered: 280 °
